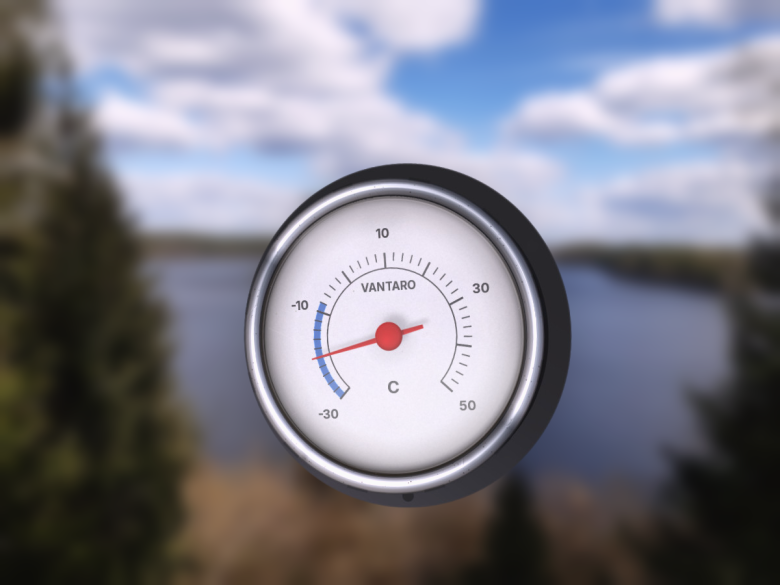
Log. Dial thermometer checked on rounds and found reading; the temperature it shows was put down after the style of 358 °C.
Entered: -20 °C
